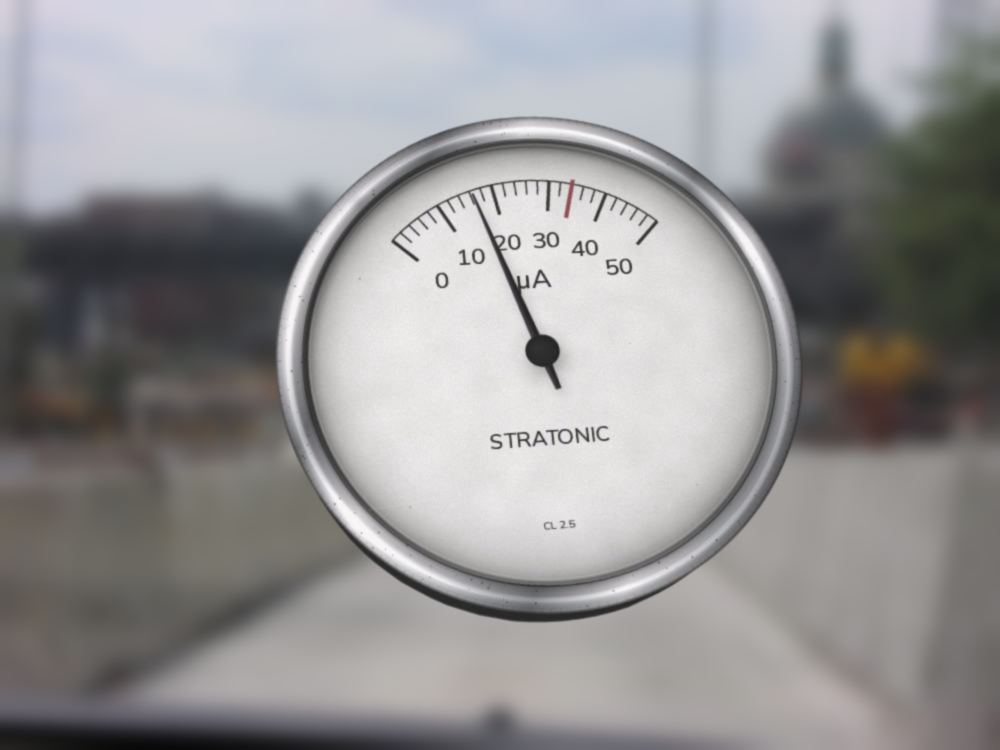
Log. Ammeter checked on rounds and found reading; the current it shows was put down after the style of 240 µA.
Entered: 16 µA
